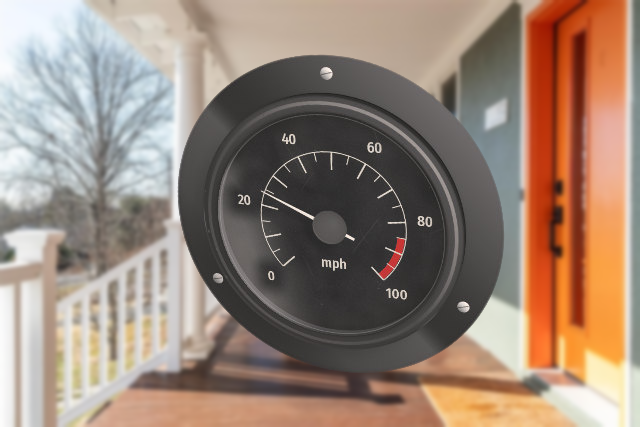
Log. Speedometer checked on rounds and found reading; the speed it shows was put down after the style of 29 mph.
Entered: 25 mph
